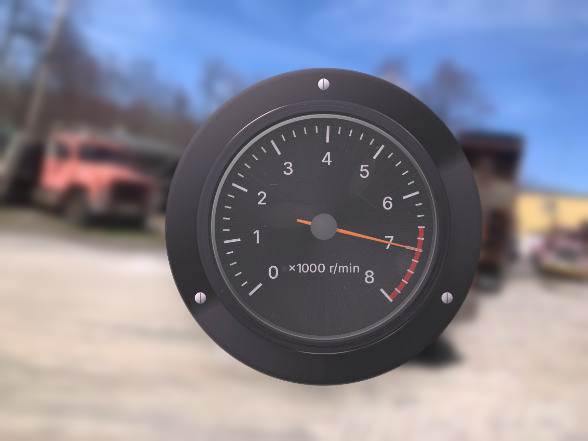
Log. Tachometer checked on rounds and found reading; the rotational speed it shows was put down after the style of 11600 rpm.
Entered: 7000 rpm
